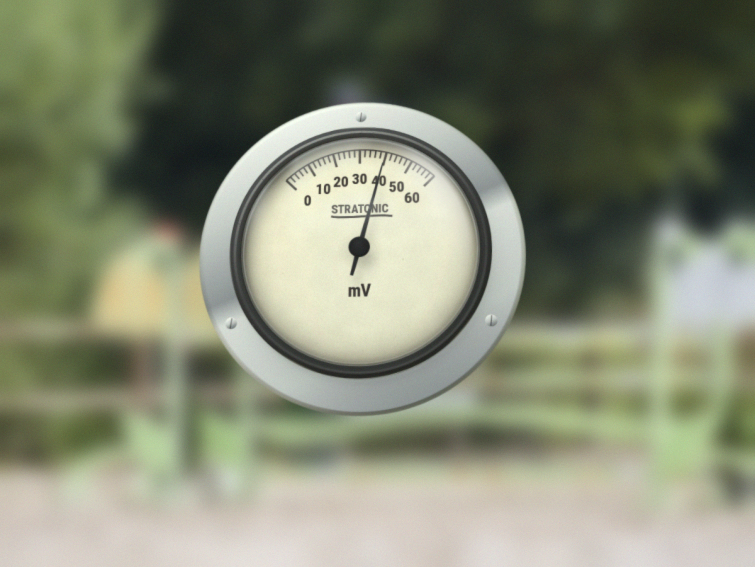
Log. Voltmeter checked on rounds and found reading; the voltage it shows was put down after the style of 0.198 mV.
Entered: 40 mV
